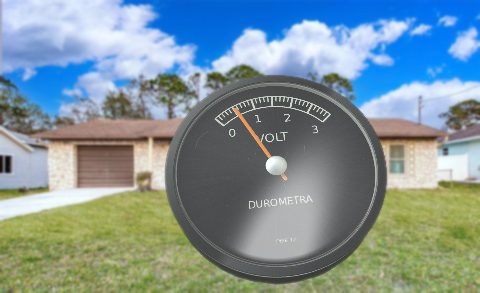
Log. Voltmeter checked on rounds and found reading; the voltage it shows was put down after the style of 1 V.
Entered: 0.5 V
